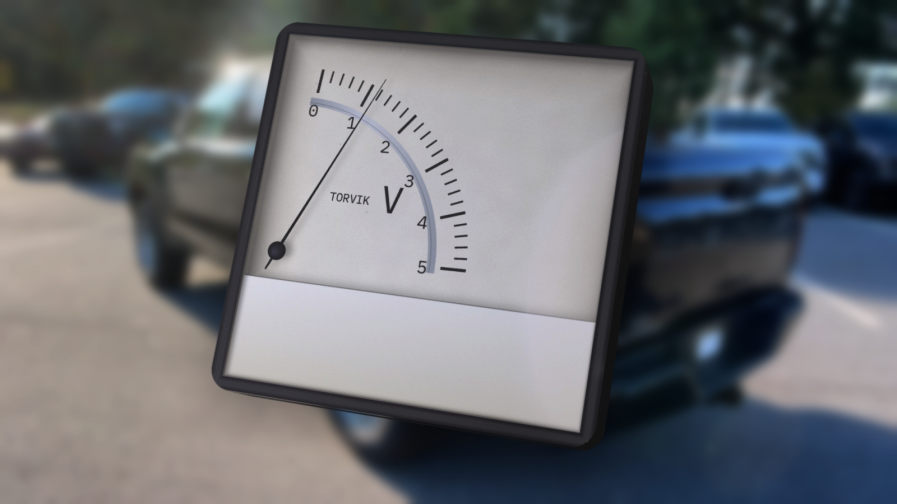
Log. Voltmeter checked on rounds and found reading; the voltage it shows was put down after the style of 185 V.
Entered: 1.2 V
